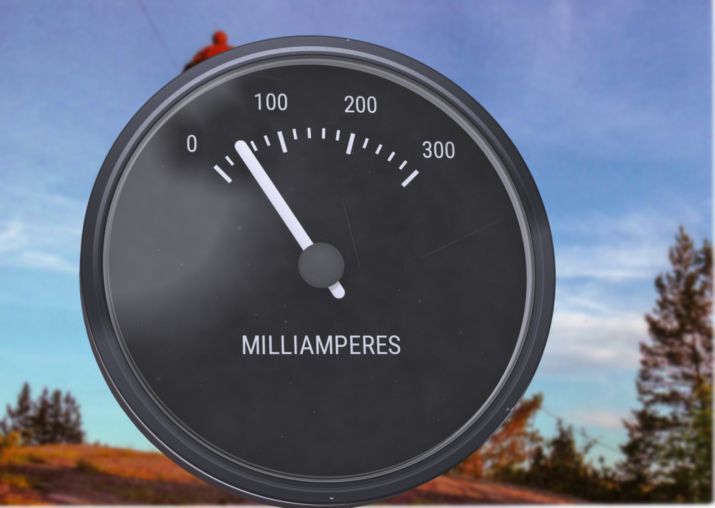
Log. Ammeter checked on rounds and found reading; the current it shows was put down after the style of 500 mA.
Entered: 40 mA
